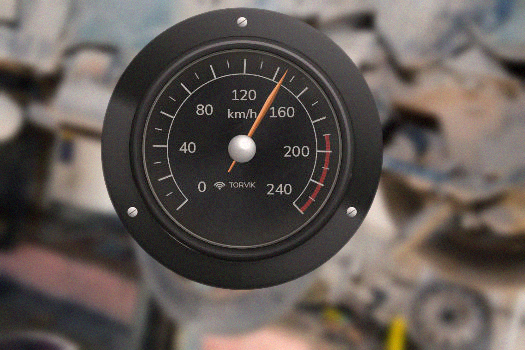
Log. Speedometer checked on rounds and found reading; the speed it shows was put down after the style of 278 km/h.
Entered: 145 km/h
